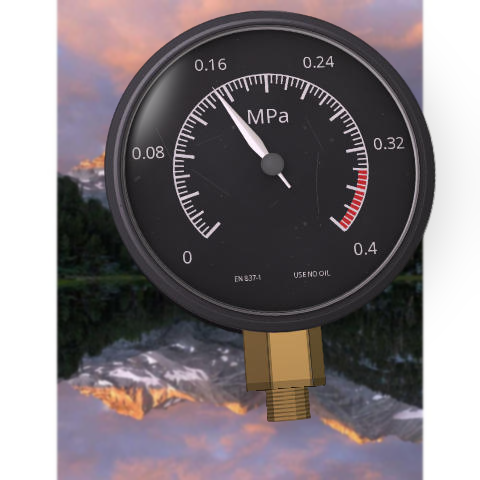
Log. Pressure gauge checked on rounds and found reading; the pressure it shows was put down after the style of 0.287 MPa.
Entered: 0.15 MPa
